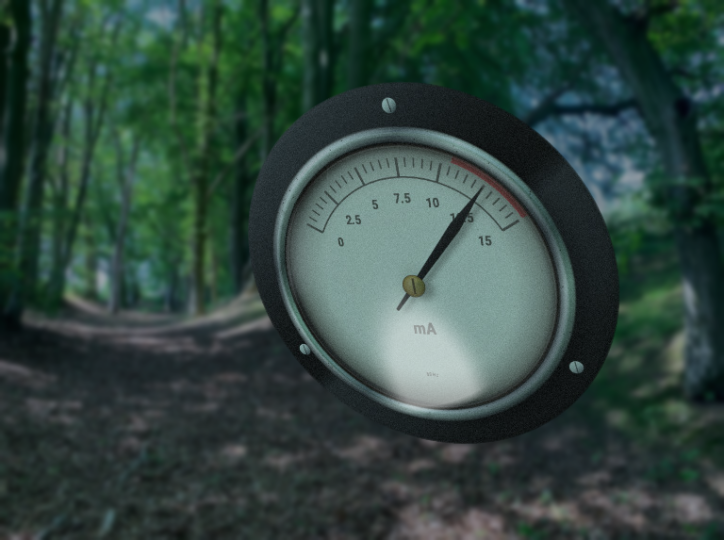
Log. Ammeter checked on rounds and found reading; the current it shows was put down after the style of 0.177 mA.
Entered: 12.5 mA
